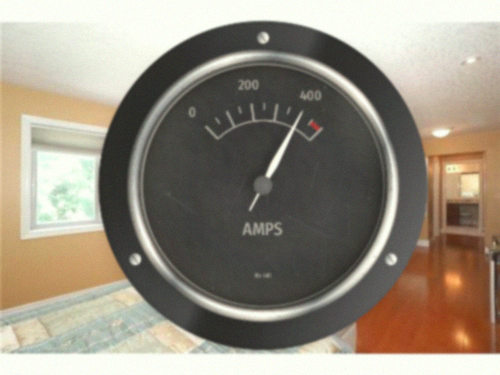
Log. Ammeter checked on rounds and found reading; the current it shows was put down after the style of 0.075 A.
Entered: 400 A
